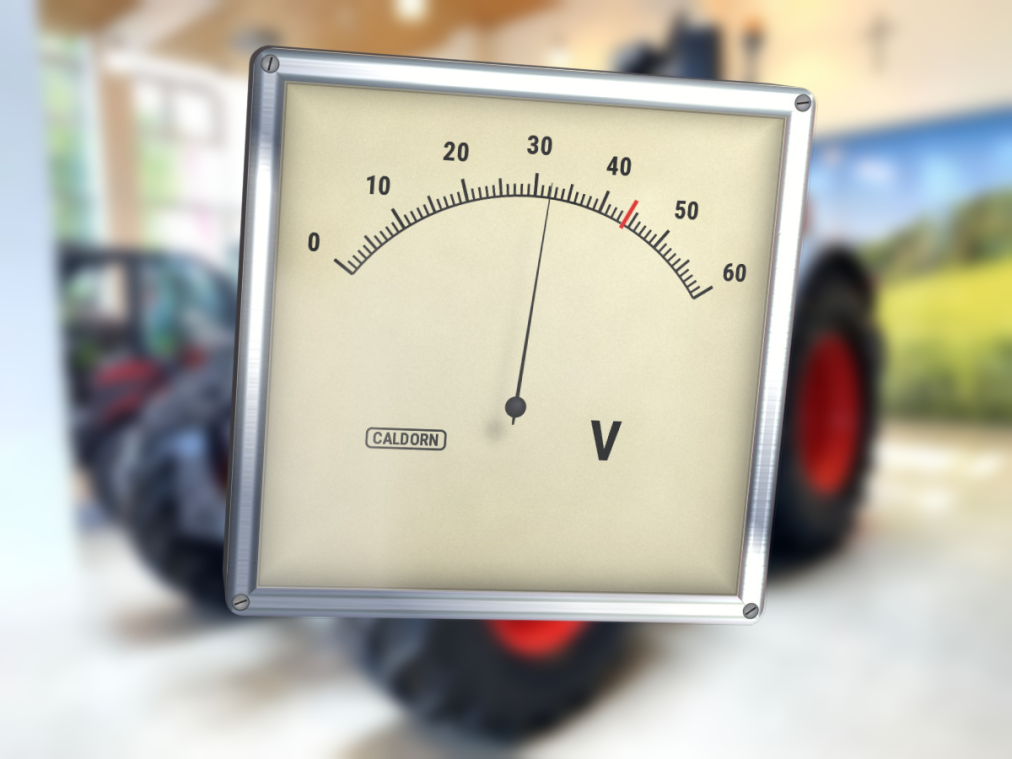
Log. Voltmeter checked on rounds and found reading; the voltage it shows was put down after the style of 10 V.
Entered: 32 V
